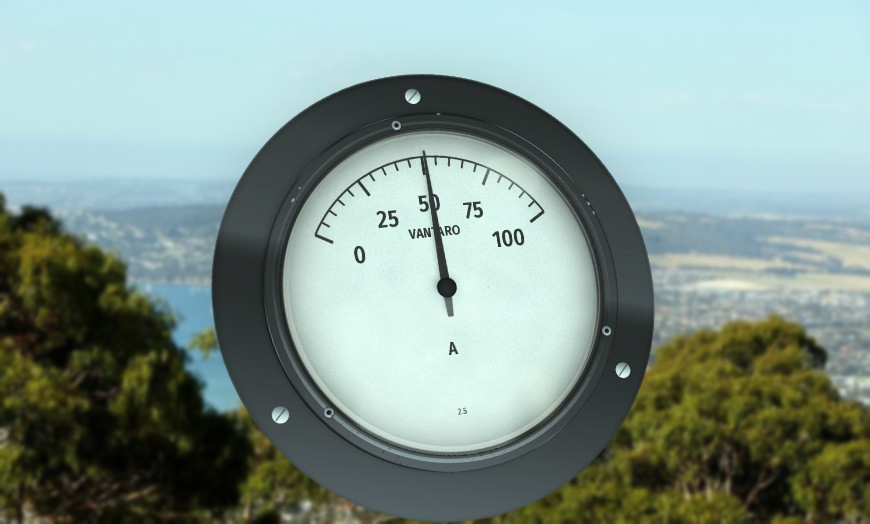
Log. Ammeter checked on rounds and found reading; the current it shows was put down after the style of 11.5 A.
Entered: 50 A
